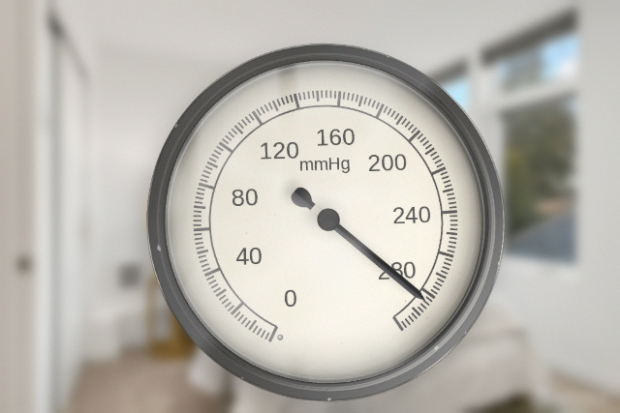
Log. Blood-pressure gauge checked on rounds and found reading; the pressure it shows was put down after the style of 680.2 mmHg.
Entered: 284 mmHg
